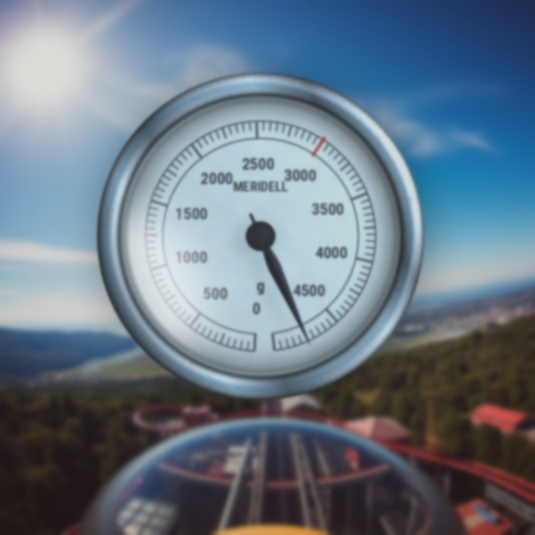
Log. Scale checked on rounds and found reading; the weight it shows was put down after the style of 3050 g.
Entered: 4750 g
